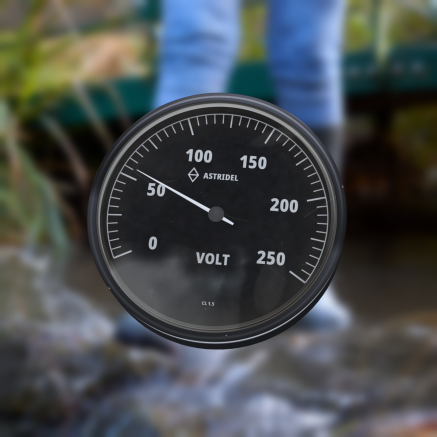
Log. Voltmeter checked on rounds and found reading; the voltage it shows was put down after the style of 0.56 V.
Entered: 55 V
